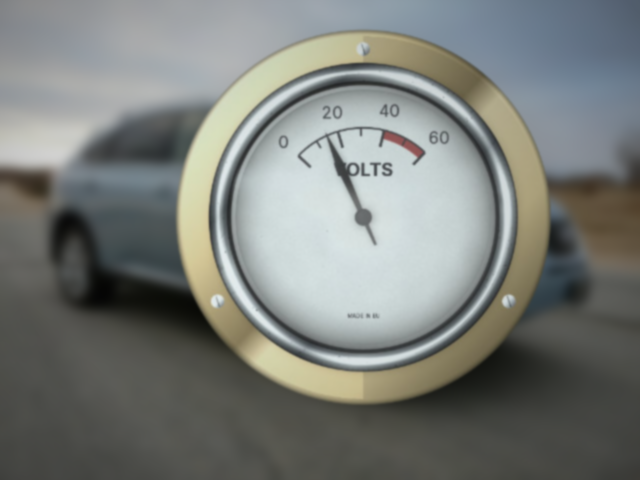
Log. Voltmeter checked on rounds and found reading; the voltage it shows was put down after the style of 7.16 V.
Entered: 15 V
